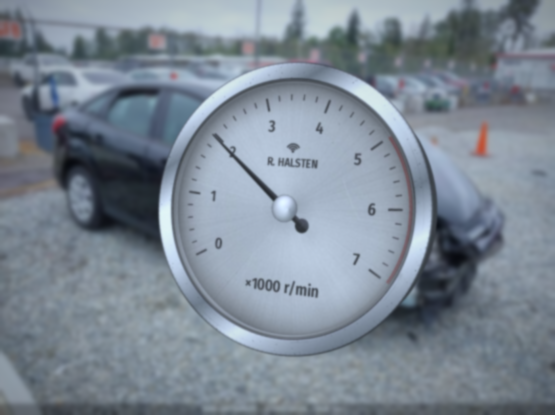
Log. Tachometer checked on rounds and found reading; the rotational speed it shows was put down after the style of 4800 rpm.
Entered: 2000 rpm
